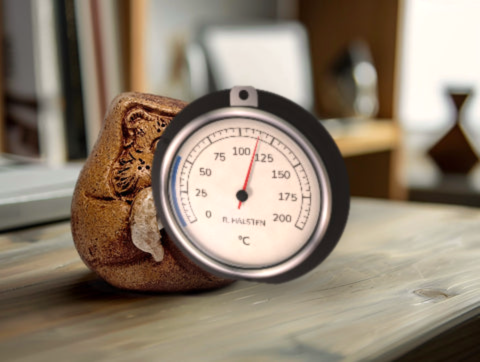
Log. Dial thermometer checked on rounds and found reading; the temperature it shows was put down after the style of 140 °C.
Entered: 115 °C
